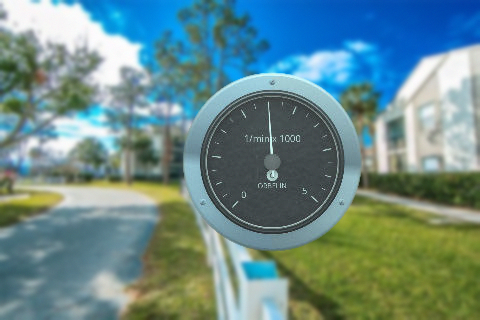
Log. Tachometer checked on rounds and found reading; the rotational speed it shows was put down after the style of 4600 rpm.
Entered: 2500 rpm
